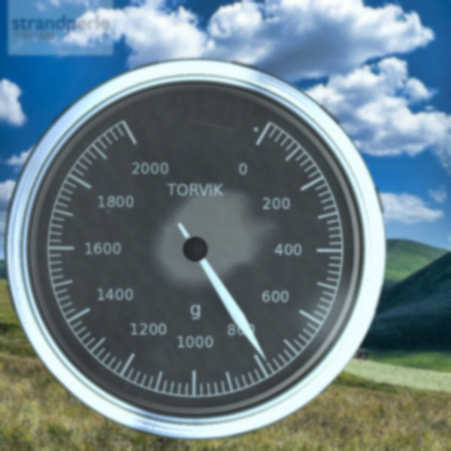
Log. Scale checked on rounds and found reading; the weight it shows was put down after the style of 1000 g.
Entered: 780 g
